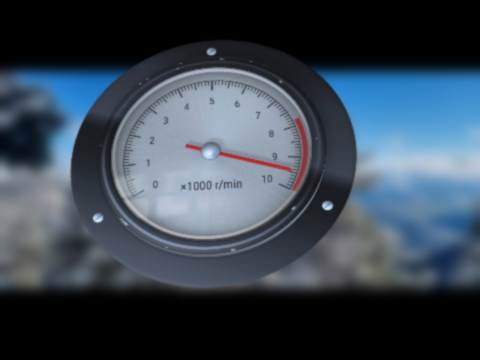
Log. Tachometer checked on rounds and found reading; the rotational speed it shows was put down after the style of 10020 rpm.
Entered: 9500 rpm
